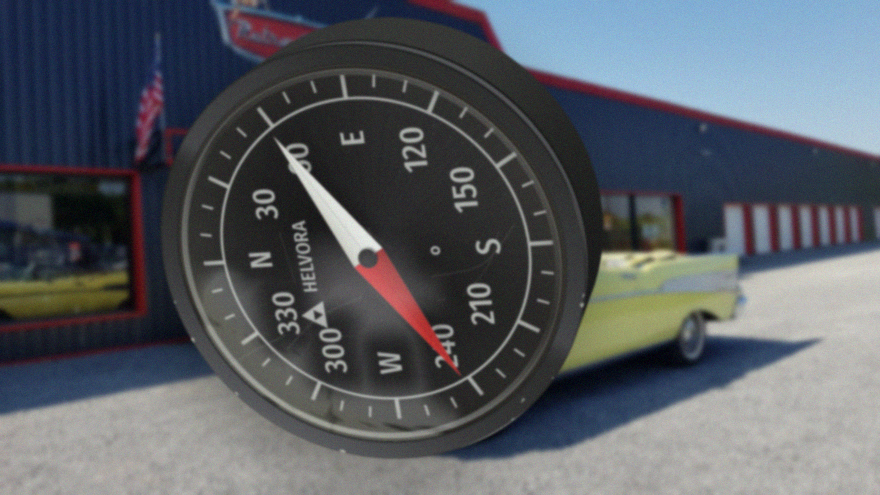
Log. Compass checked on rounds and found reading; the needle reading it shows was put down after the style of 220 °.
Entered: 240 °
